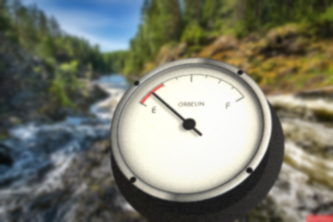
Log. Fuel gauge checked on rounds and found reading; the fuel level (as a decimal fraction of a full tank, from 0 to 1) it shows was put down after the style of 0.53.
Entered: 0.125
